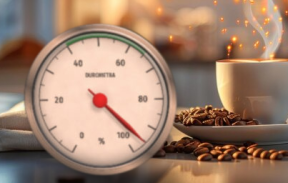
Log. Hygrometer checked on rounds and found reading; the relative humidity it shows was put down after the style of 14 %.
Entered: 95 %
